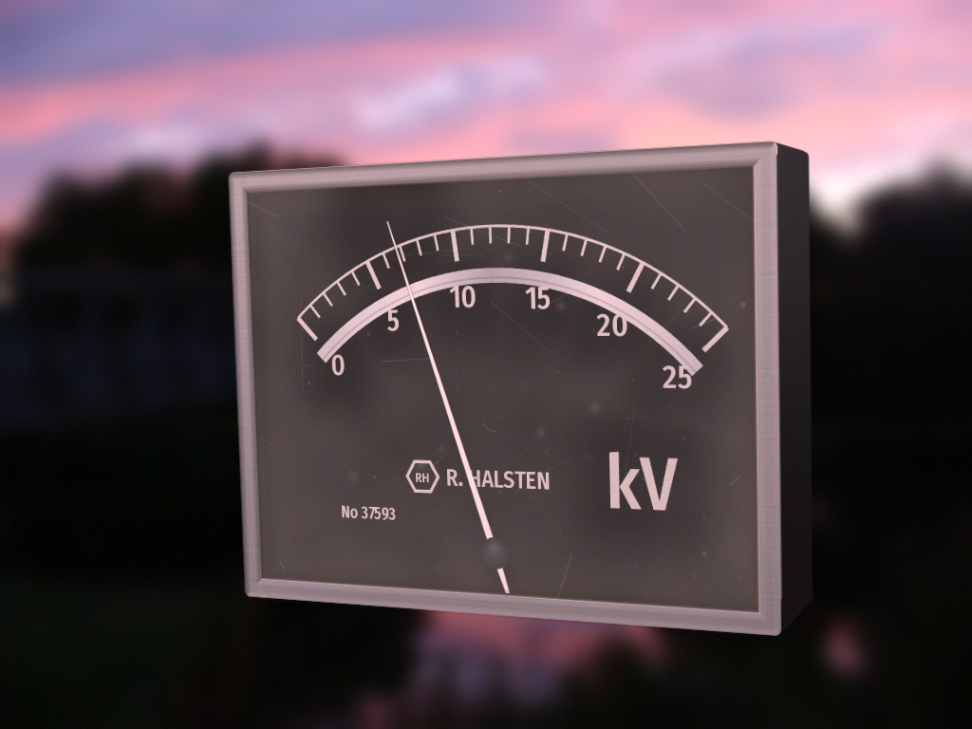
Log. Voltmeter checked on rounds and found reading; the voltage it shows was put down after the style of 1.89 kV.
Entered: 7 kV
